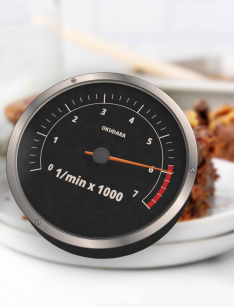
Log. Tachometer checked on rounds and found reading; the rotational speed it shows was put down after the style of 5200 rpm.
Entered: 6000 rpm
